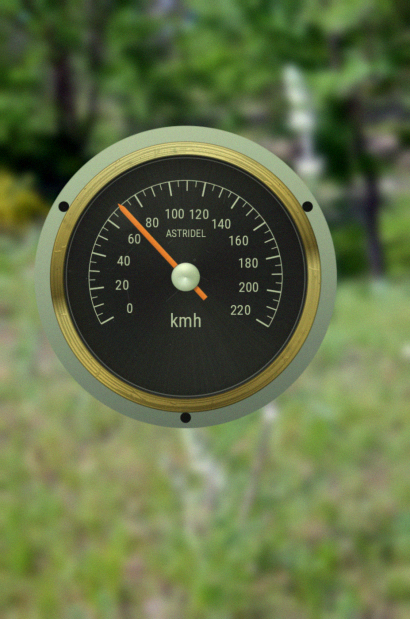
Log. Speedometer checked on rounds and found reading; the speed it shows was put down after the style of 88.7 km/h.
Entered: 70 km/h
